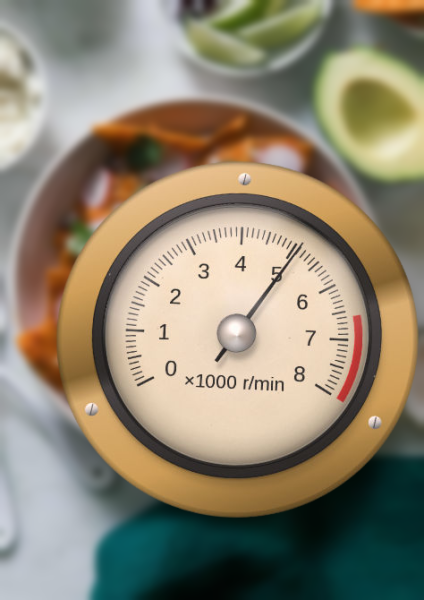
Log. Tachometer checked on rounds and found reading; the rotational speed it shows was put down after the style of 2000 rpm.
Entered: 5100 rpm
